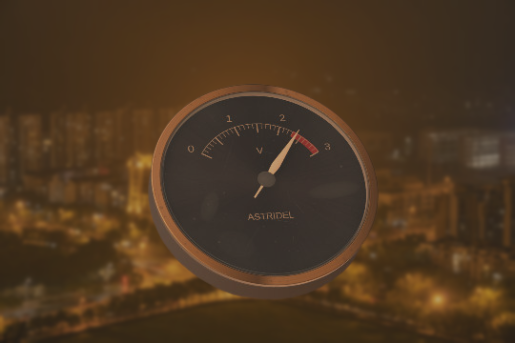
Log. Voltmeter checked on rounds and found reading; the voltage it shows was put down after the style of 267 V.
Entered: 2.4 V
